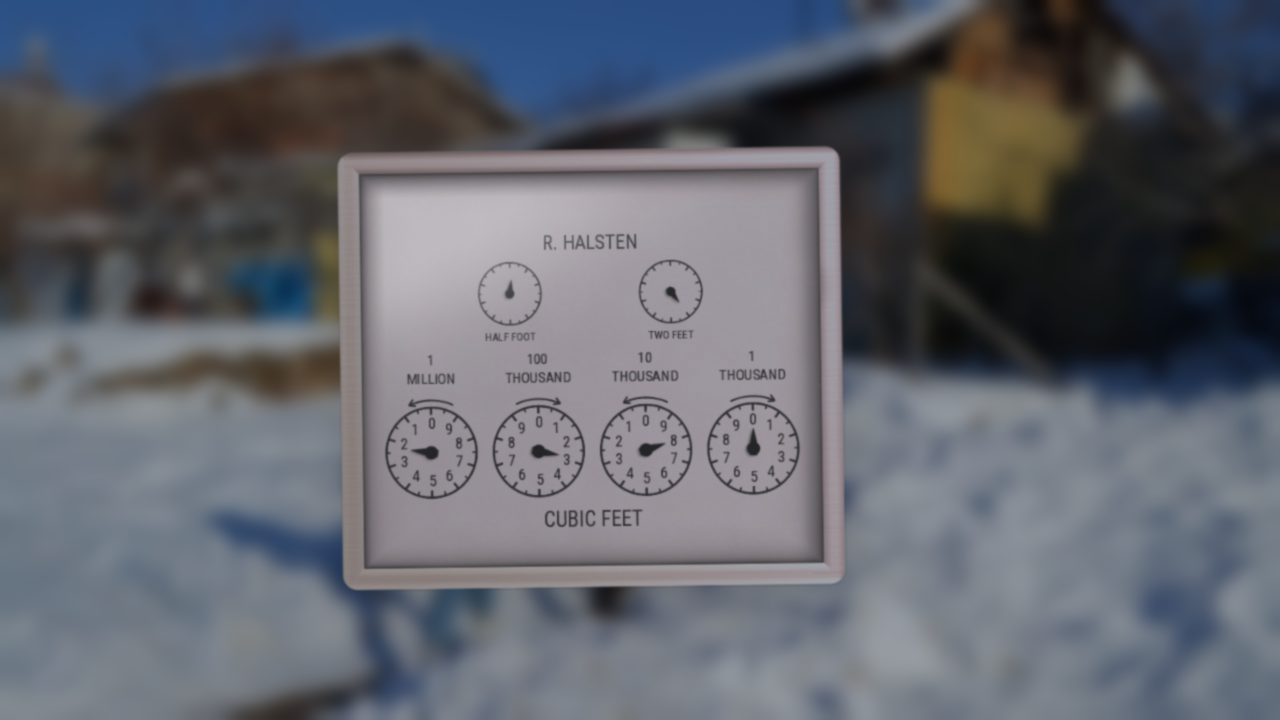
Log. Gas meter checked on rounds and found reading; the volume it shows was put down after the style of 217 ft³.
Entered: 228000 ft³
